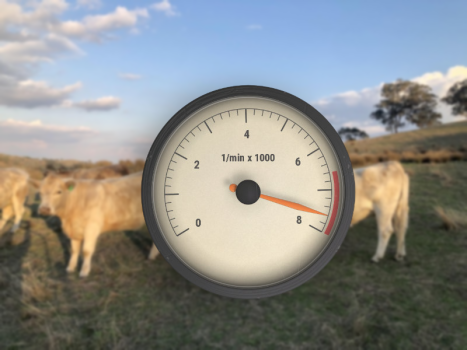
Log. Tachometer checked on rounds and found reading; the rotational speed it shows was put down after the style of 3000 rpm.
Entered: 7600 rpm
